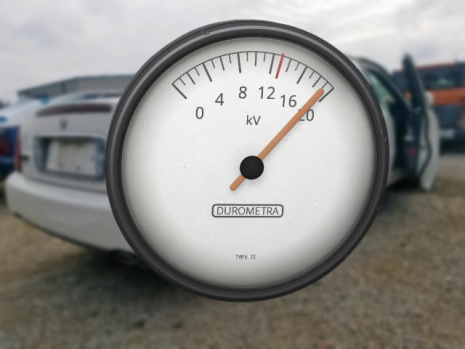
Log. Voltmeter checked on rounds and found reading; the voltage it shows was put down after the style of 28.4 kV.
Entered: 19 kV
